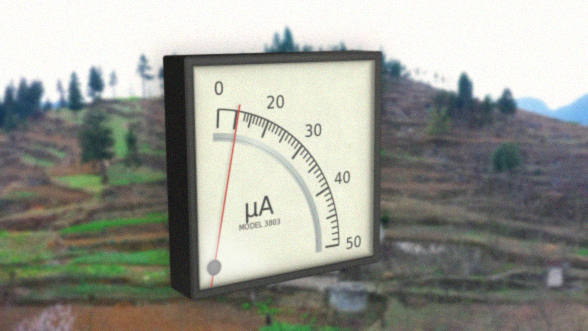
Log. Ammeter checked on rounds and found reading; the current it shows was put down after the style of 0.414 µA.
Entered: 10 µA
